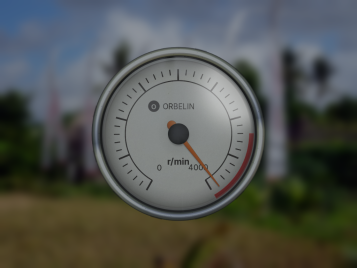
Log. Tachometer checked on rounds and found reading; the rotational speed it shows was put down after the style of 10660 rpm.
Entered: 3900 rpm
